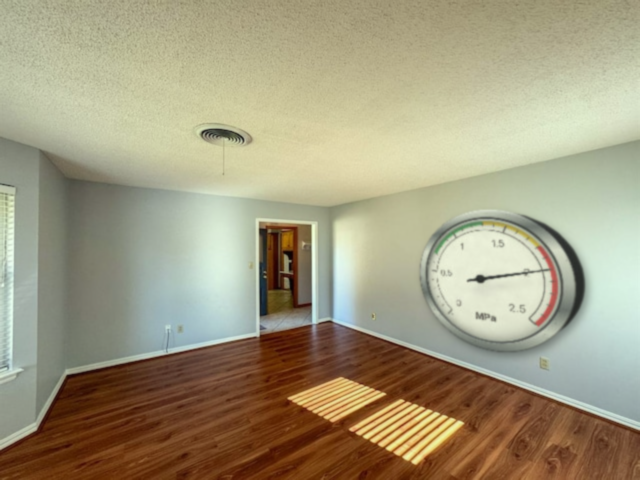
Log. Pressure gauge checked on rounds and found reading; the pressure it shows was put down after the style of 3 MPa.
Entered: 2 MPa
